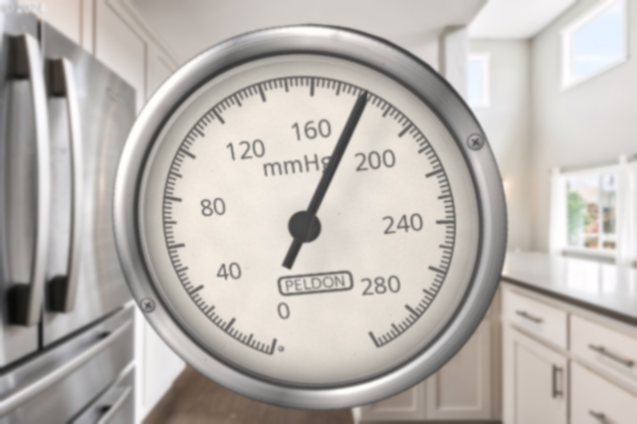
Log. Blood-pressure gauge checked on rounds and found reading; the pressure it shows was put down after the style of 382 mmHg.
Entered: 180 mmHg
